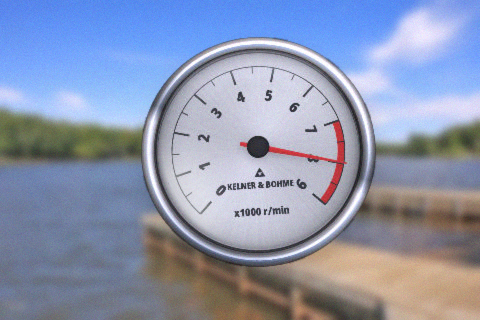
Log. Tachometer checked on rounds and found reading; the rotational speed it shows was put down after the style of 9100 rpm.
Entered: 8000 rpm
